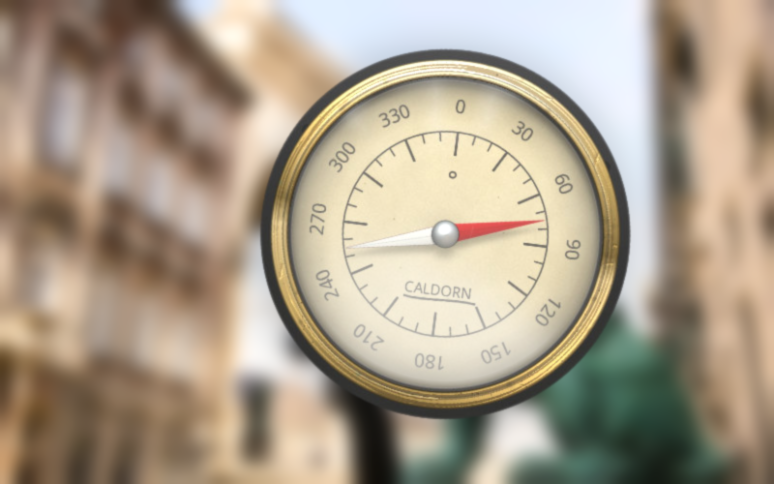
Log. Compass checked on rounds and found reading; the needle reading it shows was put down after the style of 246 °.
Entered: 75 °
